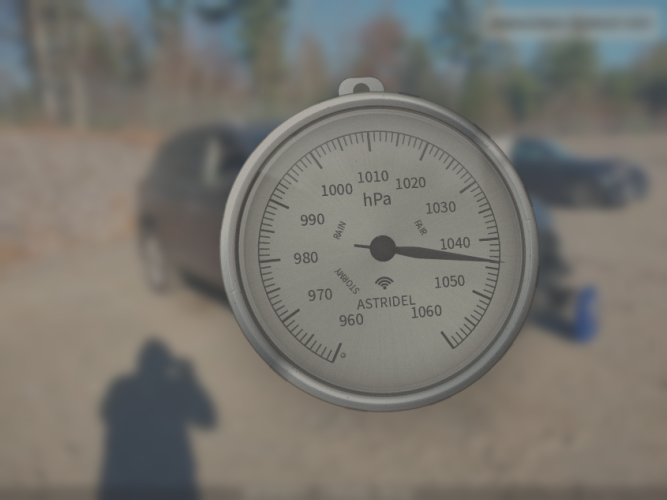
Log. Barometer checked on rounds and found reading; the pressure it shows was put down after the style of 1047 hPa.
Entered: 1044 hPa
